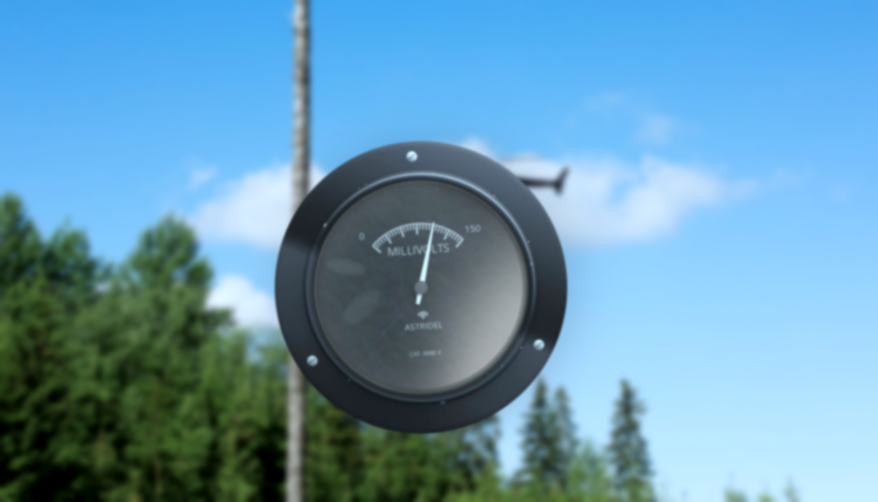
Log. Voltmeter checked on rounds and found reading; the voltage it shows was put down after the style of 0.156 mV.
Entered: 100 mV
